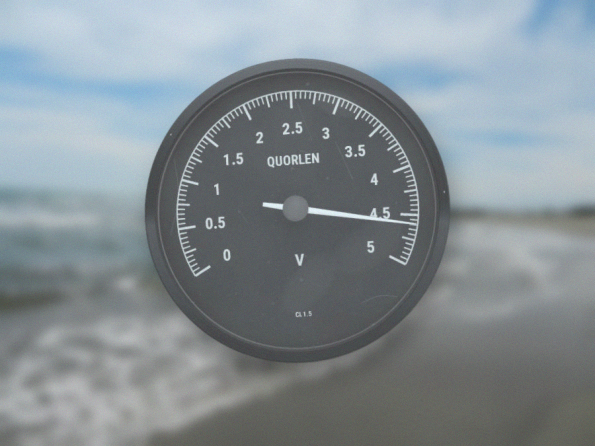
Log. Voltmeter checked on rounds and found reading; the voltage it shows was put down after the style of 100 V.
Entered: 4.6 V
